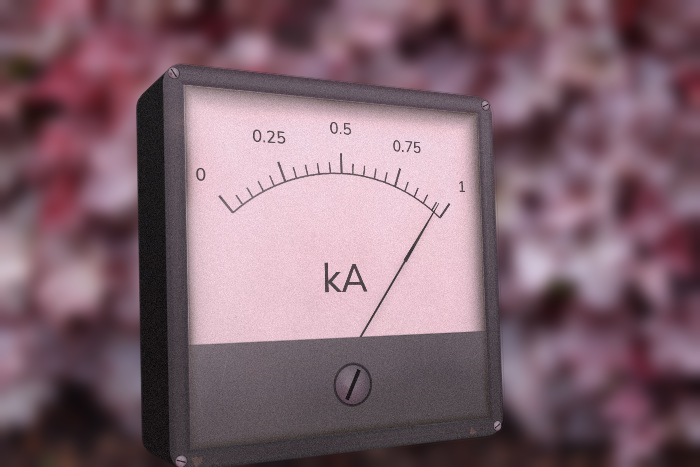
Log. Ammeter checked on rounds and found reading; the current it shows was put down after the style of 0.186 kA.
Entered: 0.95 kA
